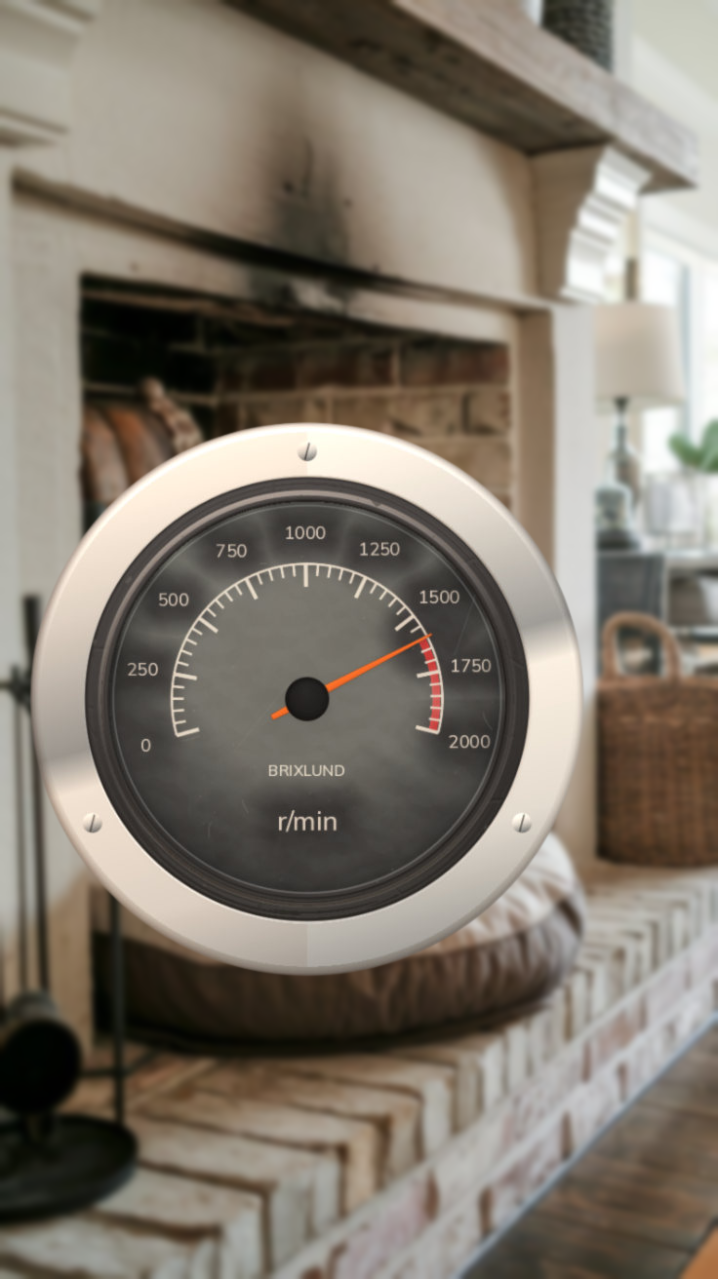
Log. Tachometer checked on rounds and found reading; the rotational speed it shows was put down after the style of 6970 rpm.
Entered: 1600 rpm
